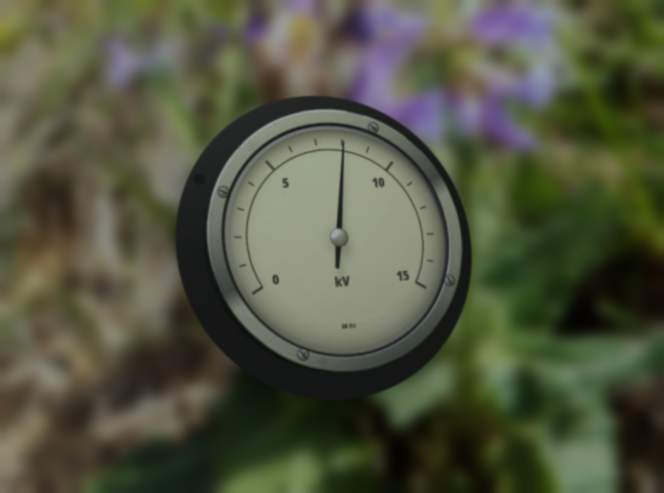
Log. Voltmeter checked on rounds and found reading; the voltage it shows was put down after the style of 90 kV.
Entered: 8 kV
